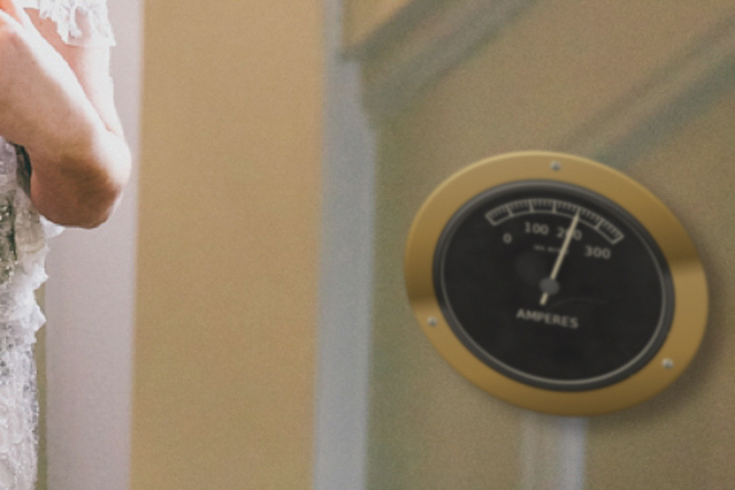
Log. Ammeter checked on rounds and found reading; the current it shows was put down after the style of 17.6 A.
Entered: 200 A
